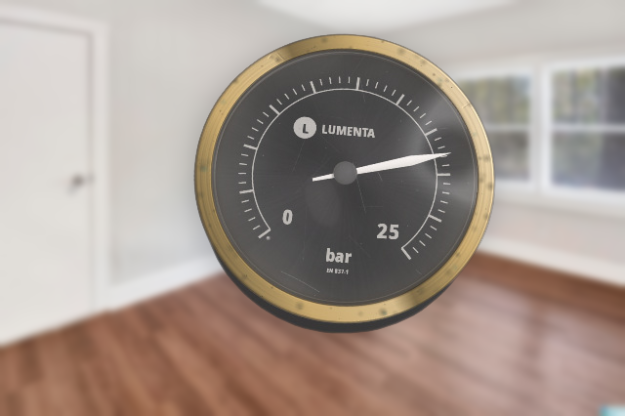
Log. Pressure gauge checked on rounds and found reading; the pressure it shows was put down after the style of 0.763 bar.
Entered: 19 bar
